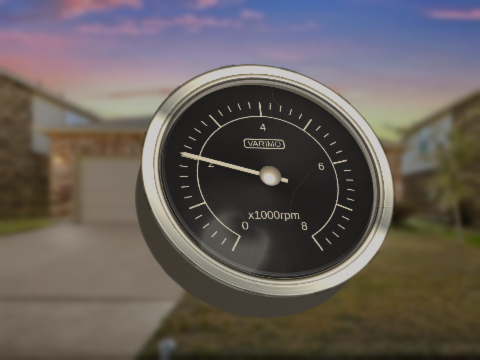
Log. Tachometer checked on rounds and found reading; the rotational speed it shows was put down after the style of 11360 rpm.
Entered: 2000 rpm
